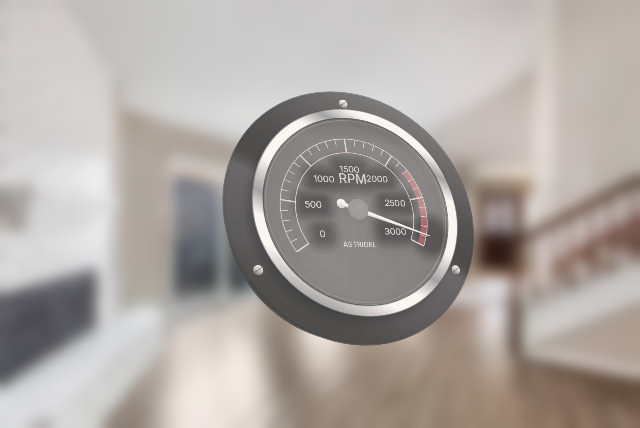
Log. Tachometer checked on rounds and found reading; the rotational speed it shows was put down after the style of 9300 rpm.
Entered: 2900 rpm
